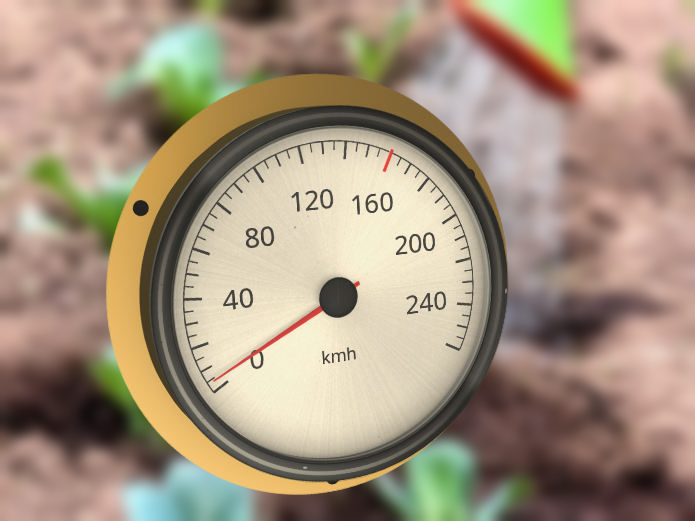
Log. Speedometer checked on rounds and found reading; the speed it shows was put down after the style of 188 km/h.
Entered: 5 km/h
